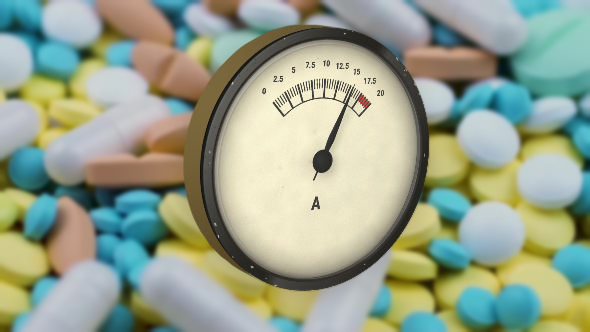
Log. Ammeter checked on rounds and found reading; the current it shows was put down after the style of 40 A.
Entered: 15 A
